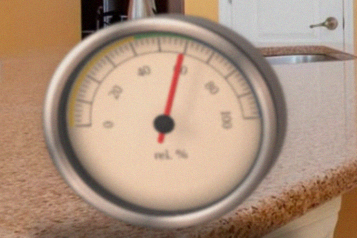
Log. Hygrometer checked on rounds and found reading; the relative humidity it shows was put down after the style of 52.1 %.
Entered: 60 %
